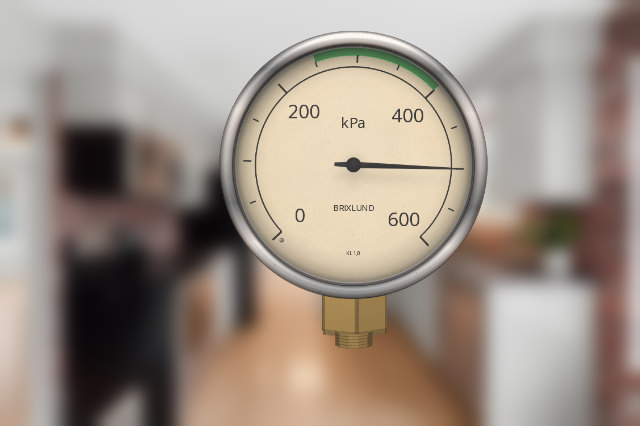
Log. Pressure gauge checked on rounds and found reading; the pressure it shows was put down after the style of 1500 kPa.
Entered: 500 kPa
